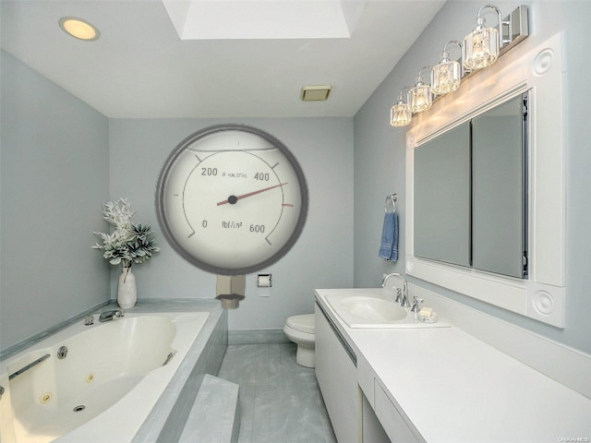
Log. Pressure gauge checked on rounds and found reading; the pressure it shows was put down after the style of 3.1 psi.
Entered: 450 psi
